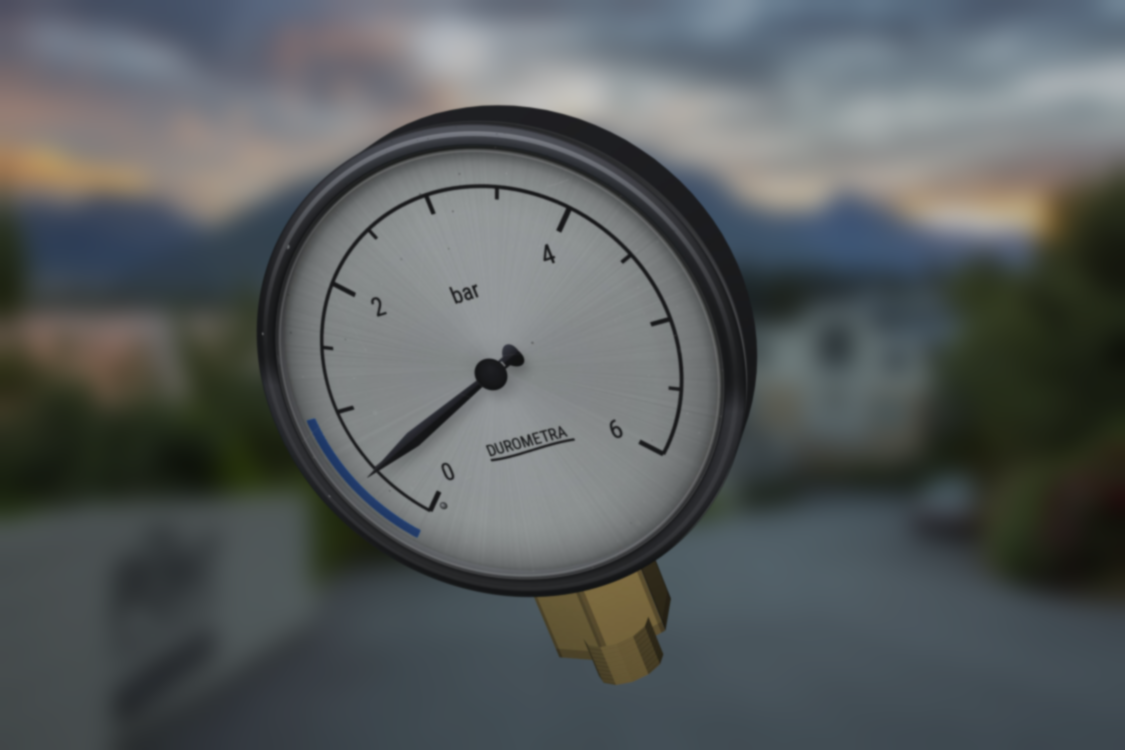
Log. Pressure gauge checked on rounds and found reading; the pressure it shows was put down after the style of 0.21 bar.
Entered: 0.5 bar
